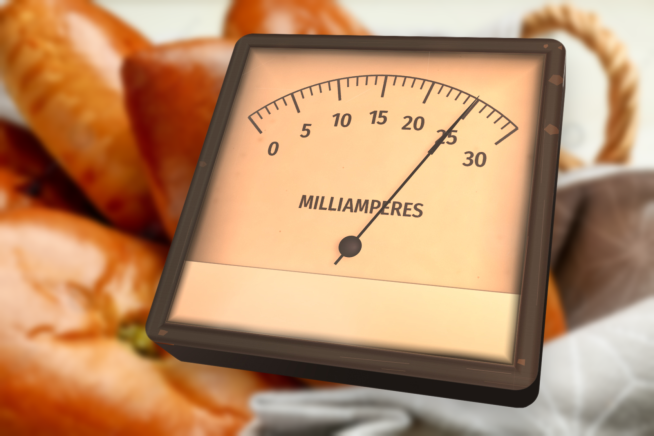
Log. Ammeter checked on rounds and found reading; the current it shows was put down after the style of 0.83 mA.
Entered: 25 mA
